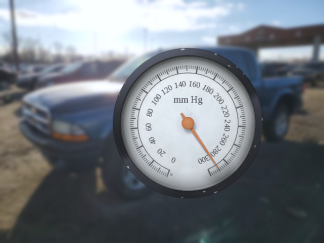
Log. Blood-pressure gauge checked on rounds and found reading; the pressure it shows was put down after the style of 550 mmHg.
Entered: 290 mmHg
